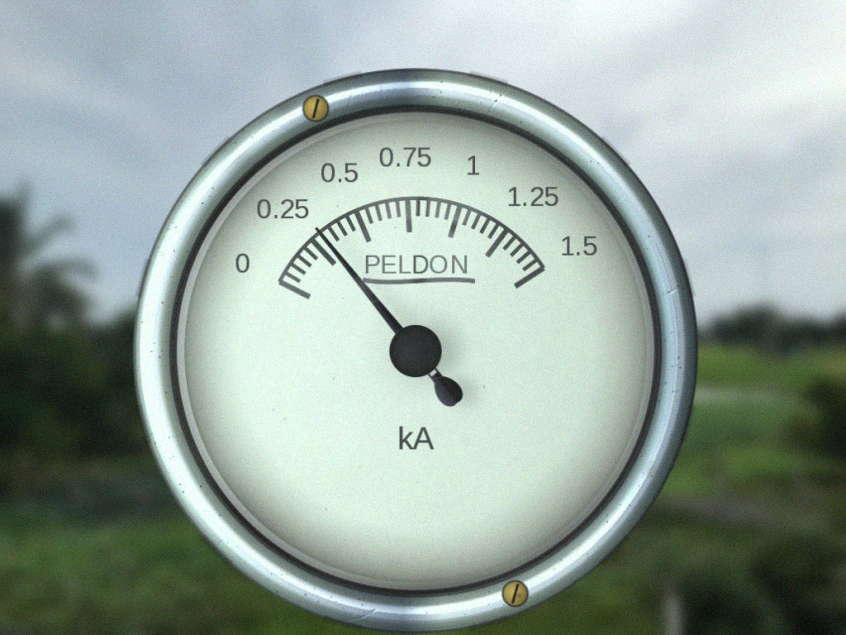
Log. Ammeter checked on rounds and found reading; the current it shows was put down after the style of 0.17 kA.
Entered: 0.3 kA
